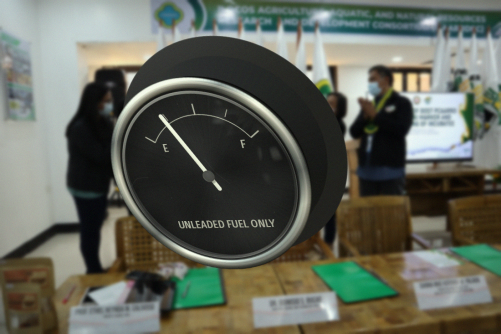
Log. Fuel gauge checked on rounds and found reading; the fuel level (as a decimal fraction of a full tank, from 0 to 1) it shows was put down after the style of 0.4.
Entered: 0.25
